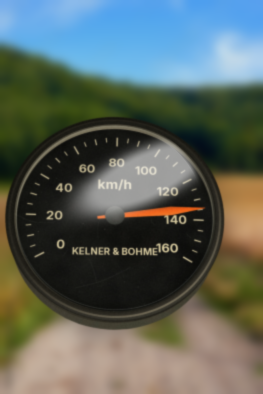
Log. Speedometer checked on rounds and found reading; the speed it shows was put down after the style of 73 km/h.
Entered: 135 km/h
